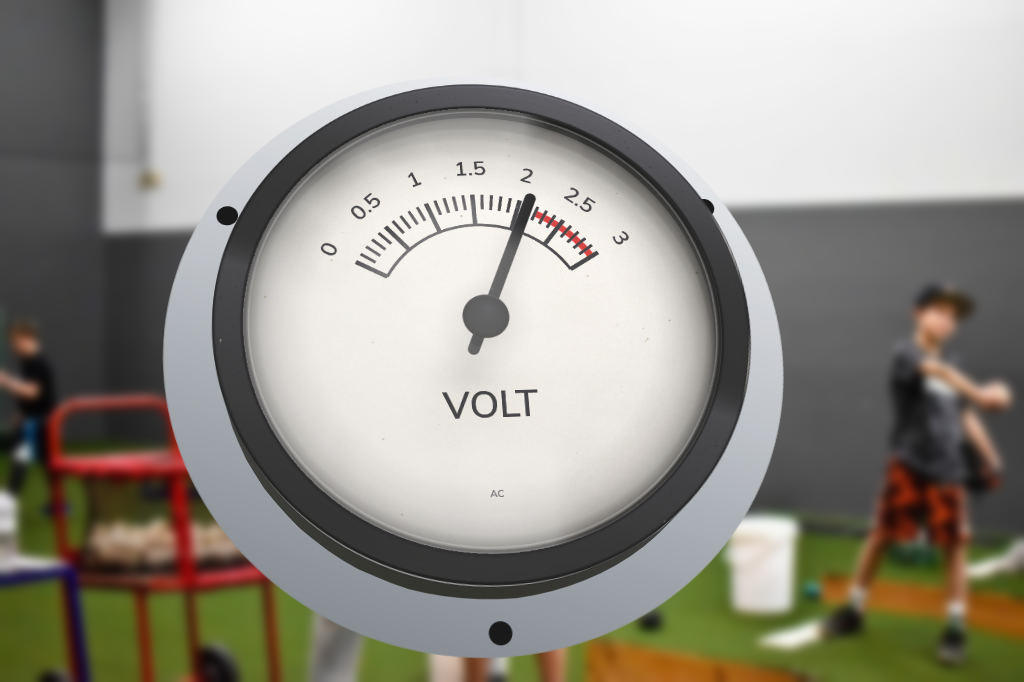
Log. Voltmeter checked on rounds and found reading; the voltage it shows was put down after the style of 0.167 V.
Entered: 2.1 V
